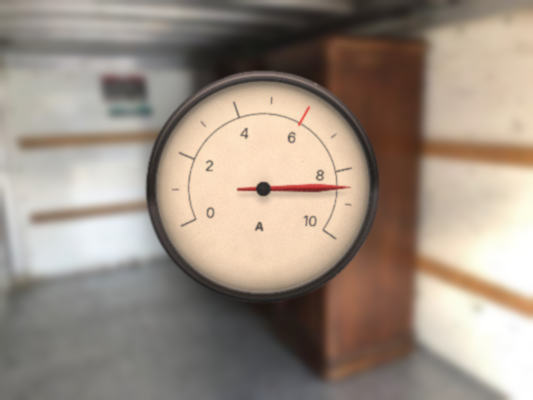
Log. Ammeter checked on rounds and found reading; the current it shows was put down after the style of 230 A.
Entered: 8.5 A
